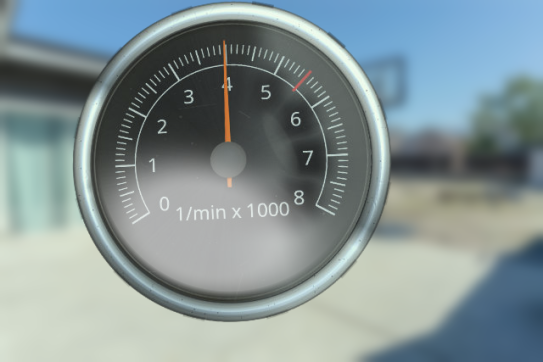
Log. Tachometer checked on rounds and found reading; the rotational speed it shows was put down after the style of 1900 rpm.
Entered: 4000 rpm
